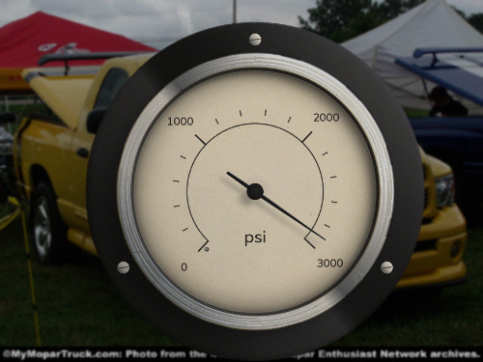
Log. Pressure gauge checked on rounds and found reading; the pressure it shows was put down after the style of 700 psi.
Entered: 2900 psi
